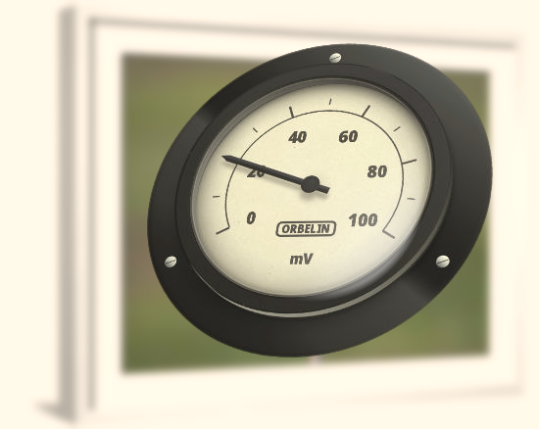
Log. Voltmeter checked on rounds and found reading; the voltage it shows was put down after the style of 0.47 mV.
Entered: 20 mV
